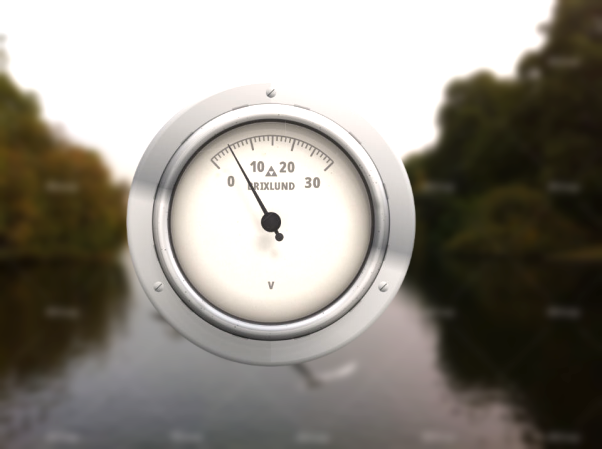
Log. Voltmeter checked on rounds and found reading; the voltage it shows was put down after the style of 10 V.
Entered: 5 V
